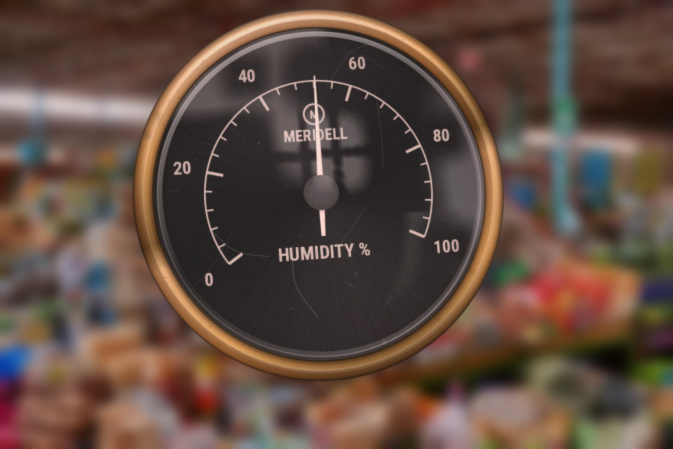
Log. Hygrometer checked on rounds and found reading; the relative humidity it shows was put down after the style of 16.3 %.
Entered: 52 %
